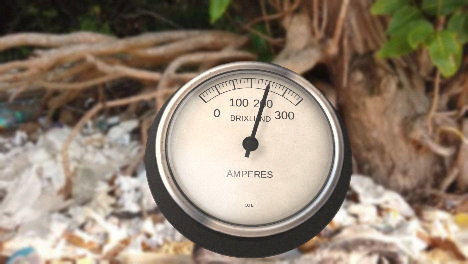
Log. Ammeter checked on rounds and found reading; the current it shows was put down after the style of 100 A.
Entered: 200 A
